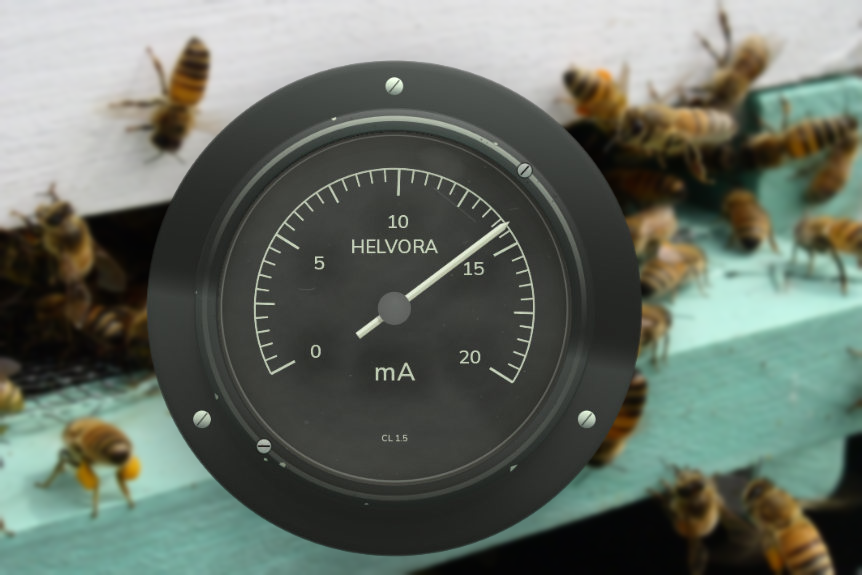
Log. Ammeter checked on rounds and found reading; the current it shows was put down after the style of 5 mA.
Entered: 14.25 mA
